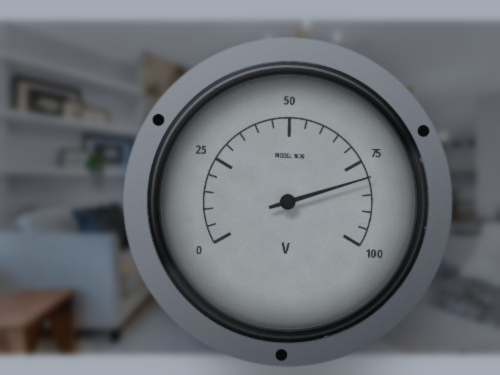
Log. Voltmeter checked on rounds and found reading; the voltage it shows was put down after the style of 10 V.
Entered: 80 V
